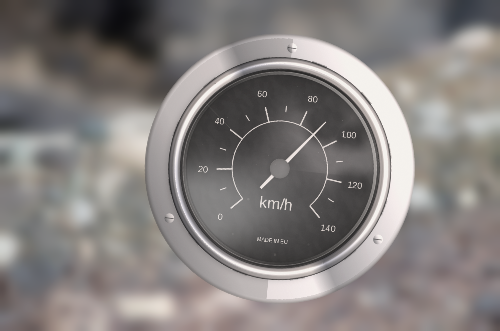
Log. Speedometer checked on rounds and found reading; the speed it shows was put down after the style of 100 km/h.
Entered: 90 km/h
